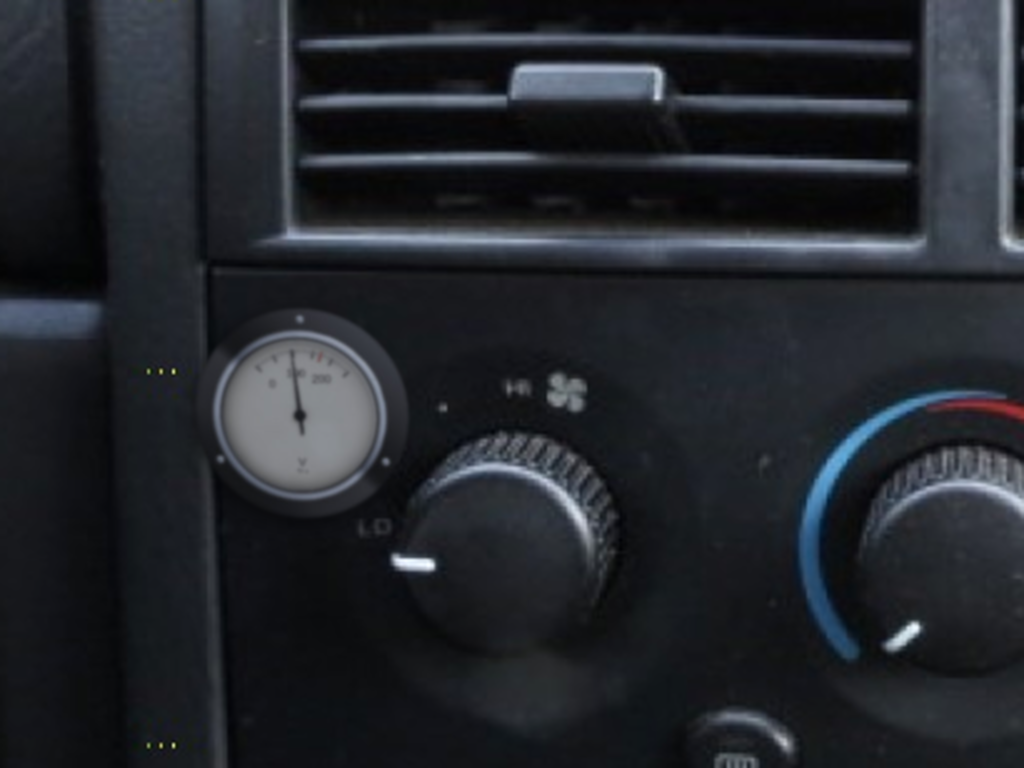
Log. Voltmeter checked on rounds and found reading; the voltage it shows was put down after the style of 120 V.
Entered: 100 V
